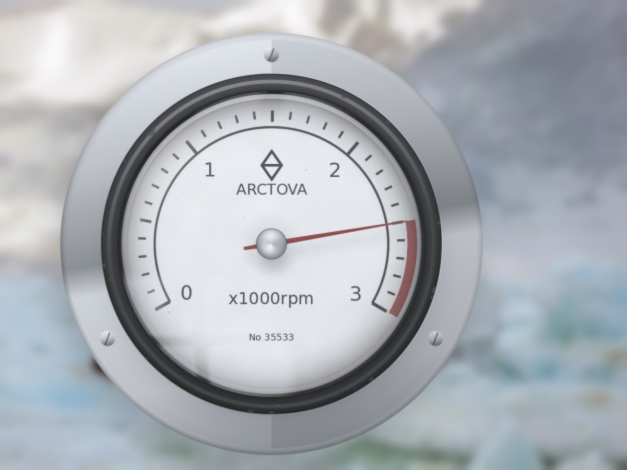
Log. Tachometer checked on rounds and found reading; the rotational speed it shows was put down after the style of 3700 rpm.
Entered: 2500 rpm
